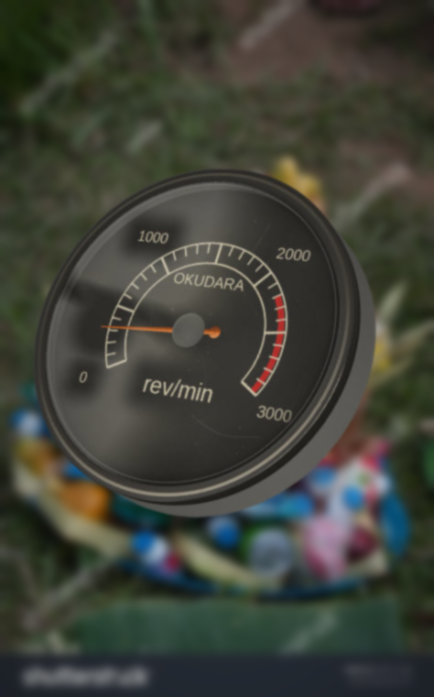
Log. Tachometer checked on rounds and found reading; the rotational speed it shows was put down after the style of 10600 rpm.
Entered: 300 rpm
